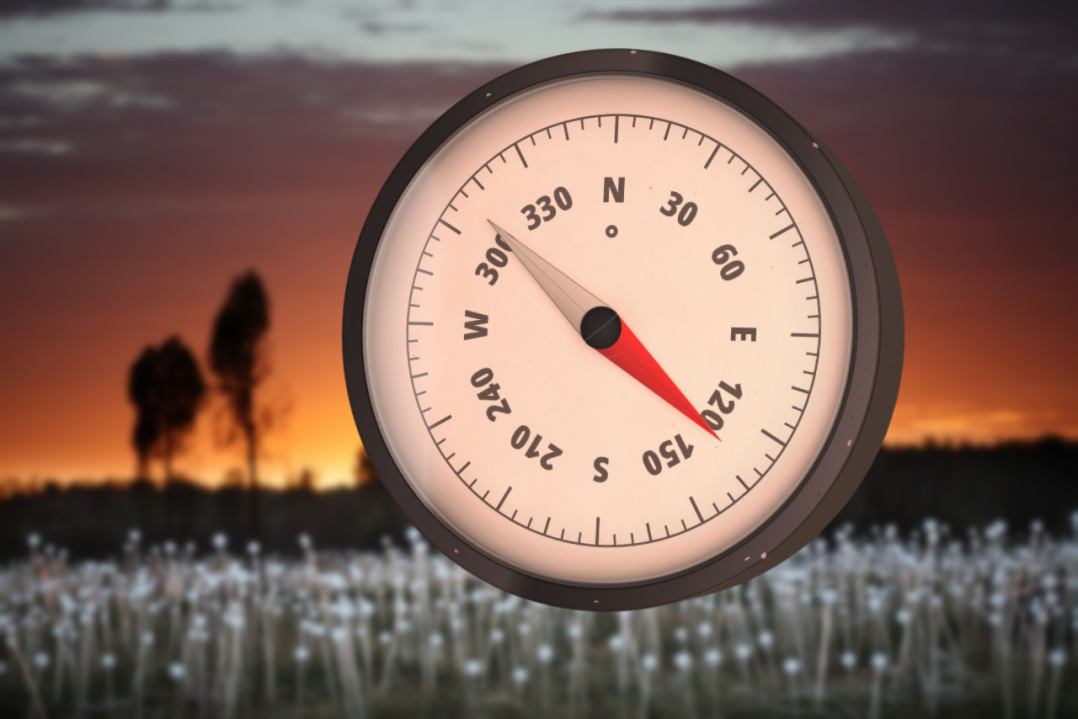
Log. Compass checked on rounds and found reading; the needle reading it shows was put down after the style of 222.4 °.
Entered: 130 °
